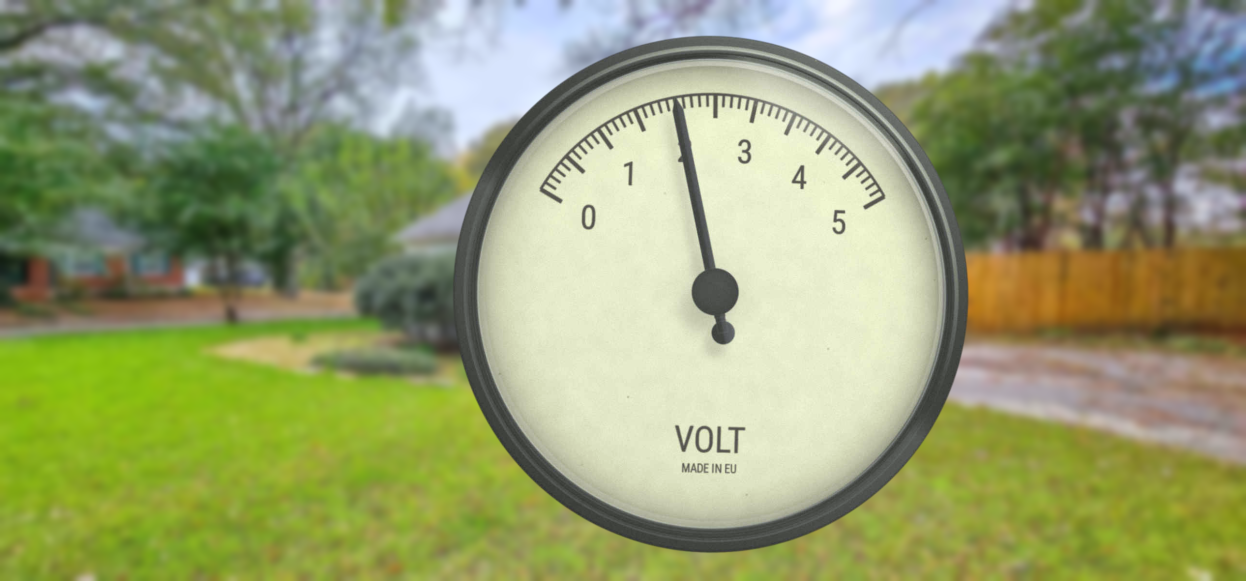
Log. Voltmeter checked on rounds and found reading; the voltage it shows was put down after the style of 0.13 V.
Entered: 2 V
